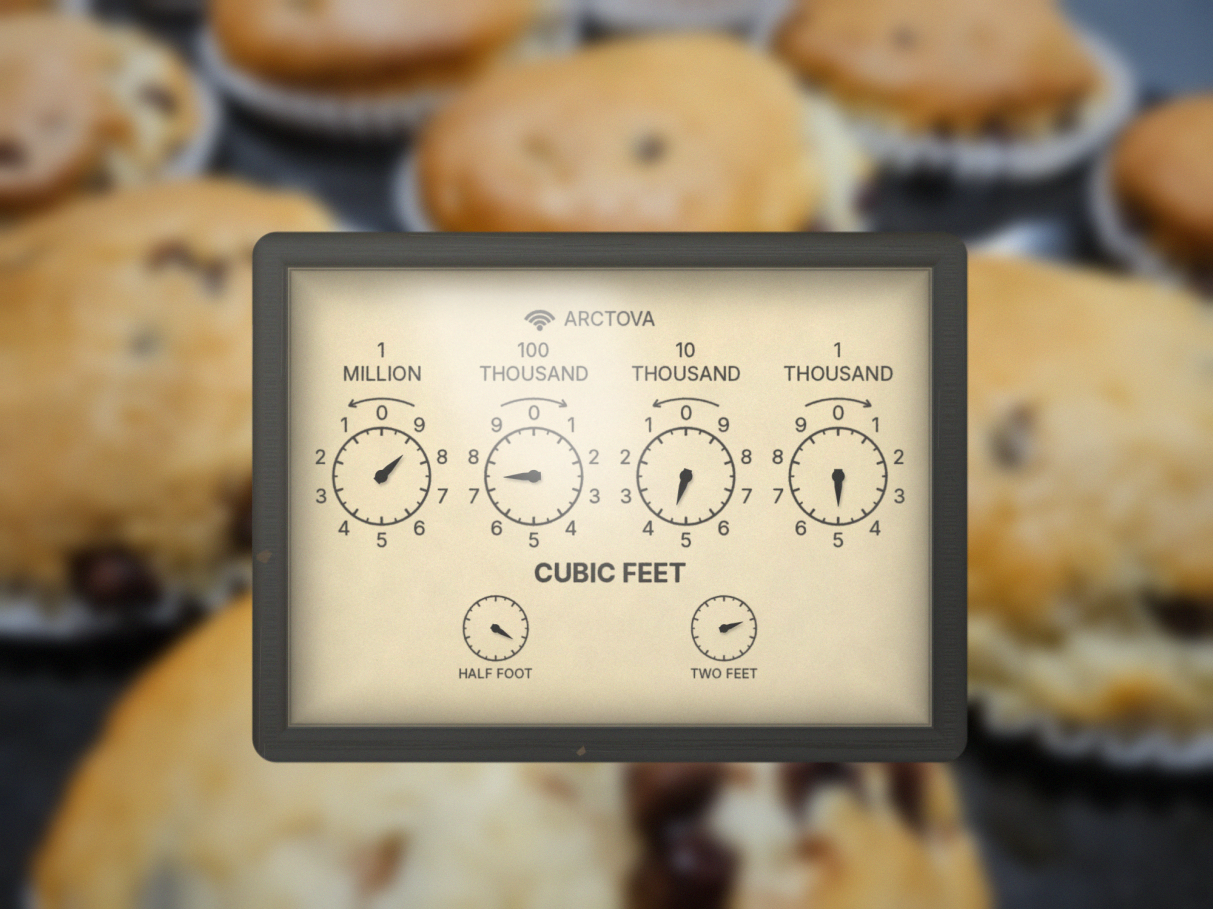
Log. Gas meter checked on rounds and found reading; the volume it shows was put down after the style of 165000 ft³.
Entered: 874500 ft³
